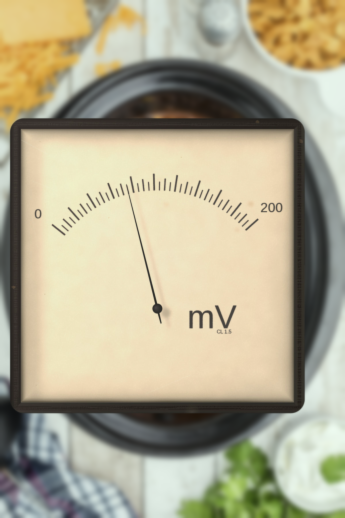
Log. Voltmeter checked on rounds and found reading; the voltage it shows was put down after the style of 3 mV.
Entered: 75 mV
